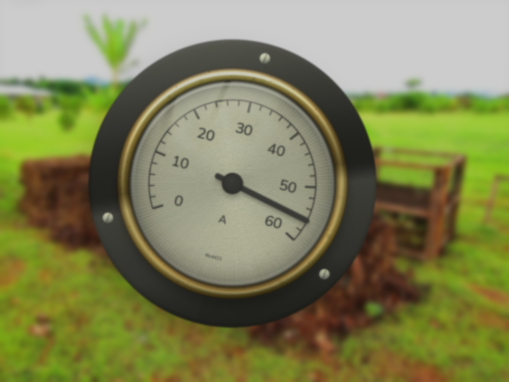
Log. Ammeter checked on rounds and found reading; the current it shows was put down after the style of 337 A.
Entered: 56 A
